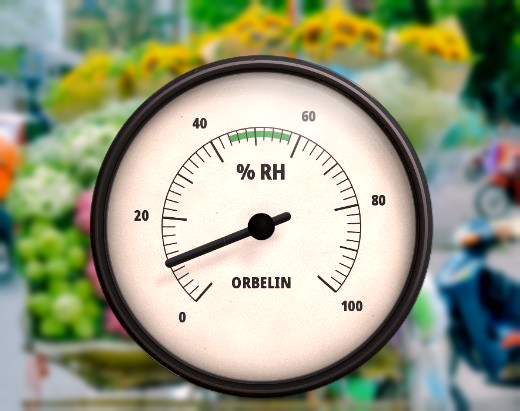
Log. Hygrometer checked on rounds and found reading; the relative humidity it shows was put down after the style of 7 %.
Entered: 10 %
